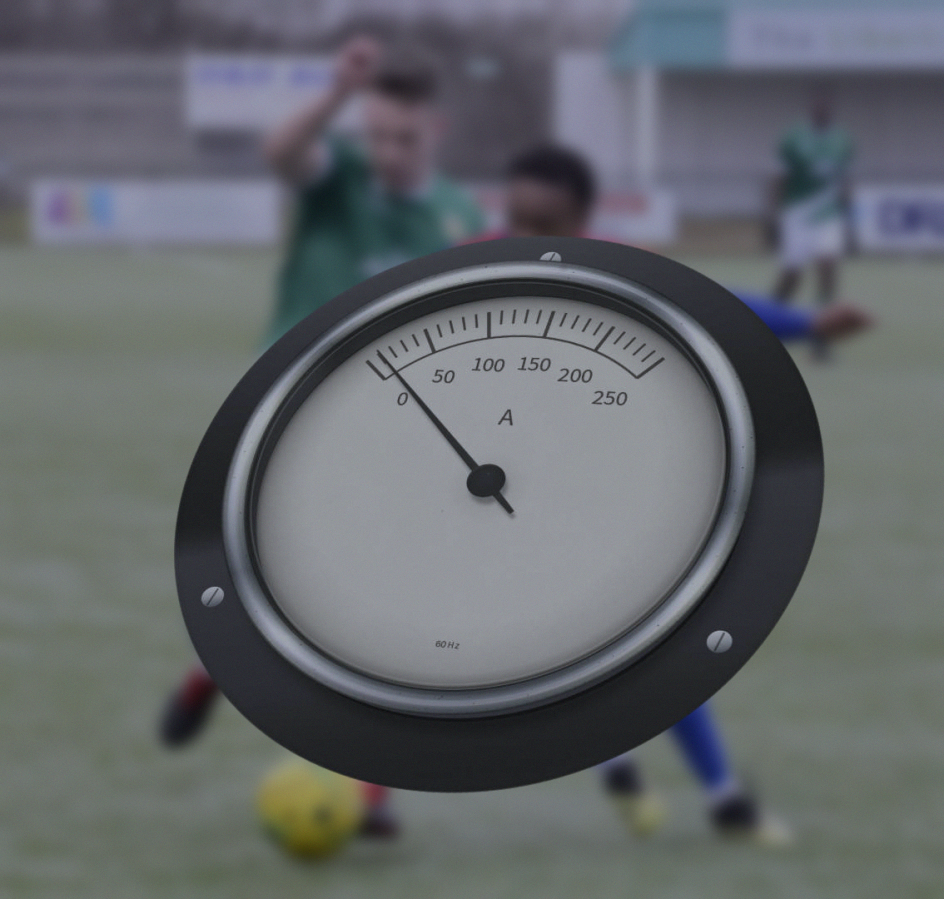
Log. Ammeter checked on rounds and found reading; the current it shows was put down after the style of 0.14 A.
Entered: 10 A
